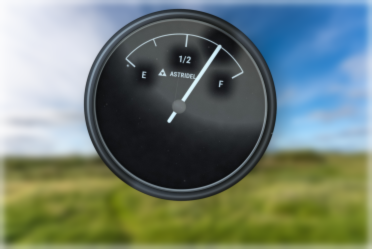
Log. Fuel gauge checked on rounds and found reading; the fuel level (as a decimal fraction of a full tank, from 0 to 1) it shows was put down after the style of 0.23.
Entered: 0.75
